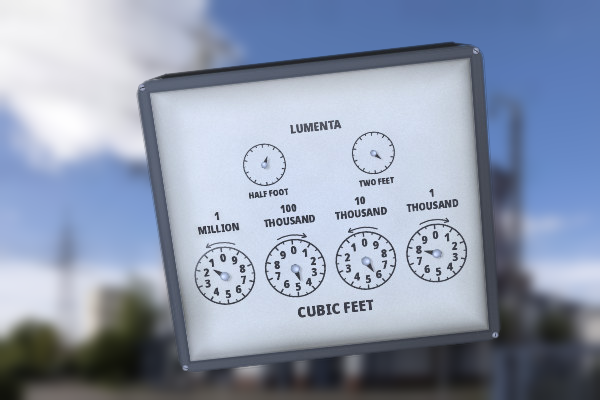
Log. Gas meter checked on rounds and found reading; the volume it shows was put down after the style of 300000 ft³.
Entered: 145800 ft³
